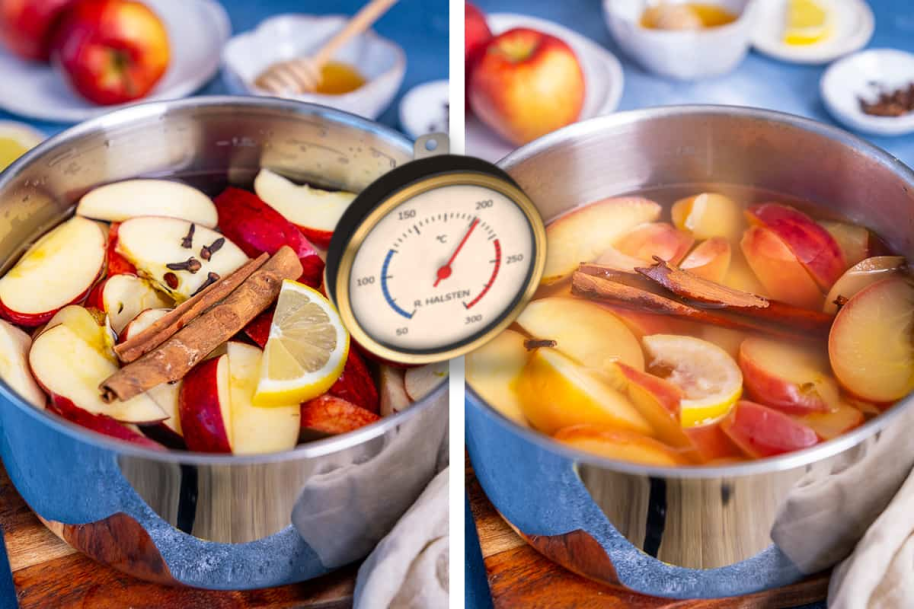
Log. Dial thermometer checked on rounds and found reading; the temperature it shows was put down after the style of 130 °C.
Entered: 200 °C
